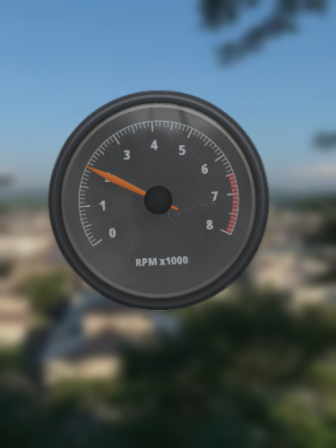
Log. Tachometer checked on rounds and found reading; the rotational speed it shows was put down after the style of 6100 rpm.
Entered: 2000 rpm
